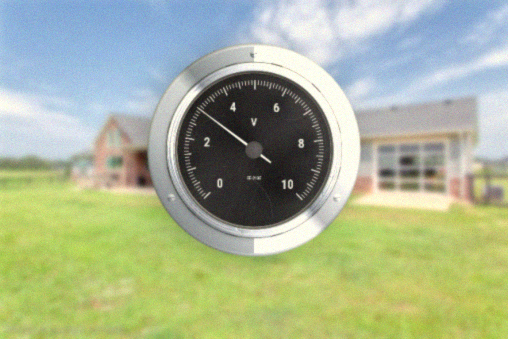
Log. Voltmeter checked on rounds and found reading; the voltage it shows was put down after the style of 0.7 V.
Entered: 3 V
